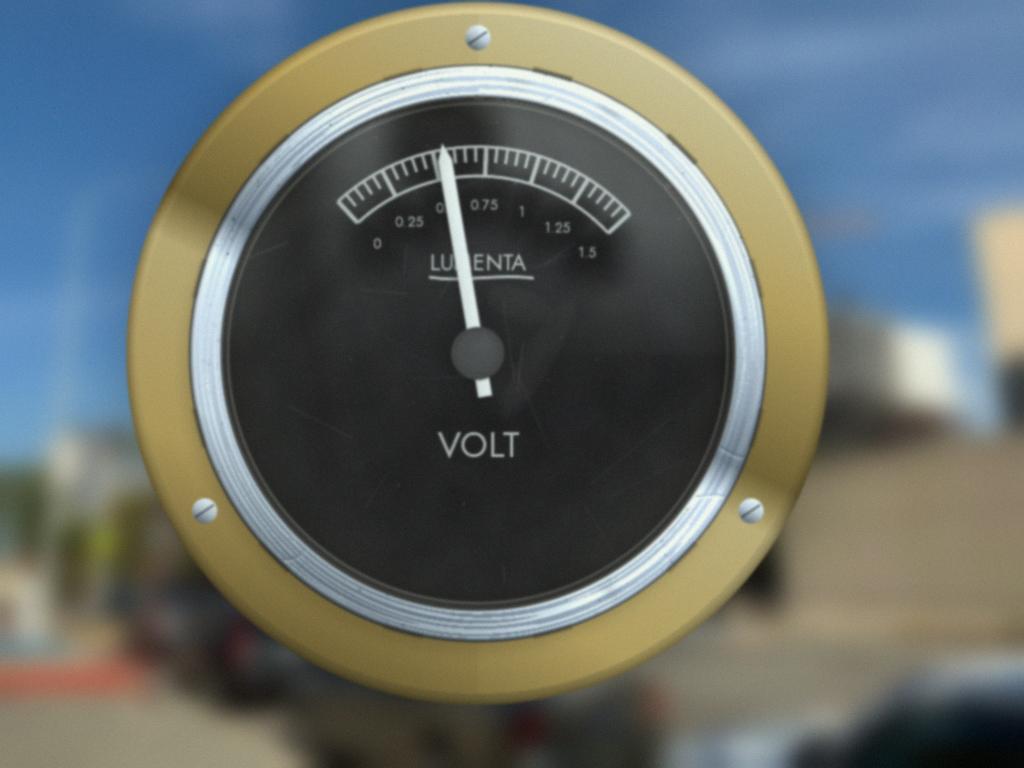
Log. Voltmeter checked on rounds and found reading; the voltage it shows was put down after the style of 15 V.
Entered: 0.55 V
